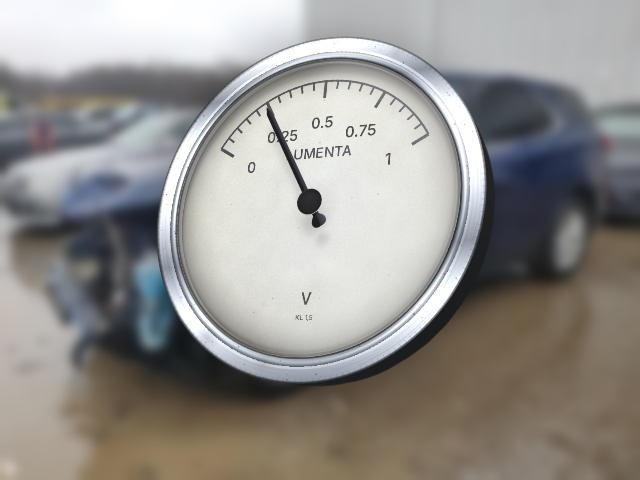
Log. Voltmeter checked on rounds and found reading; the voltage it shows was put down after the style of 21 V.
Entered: 0.25 V
